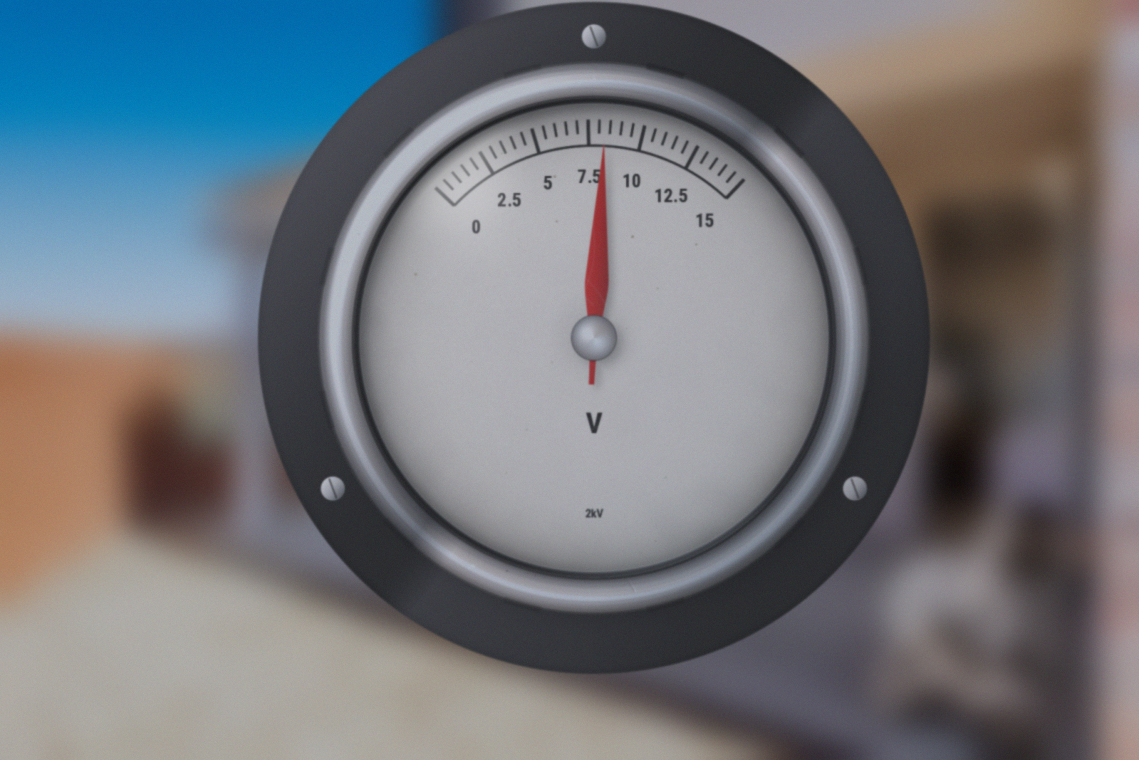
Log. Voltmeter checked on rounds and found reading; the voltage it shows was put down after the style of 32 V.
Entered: 8.25 V
